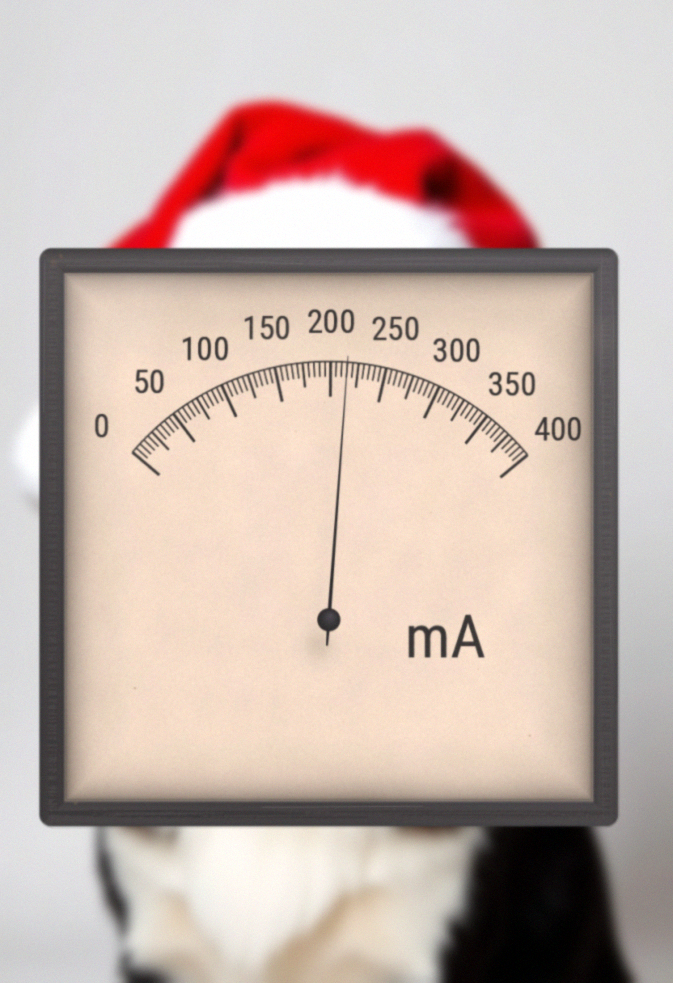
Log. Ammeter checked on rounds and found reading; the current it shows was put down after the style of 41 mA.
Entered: 215 mA
